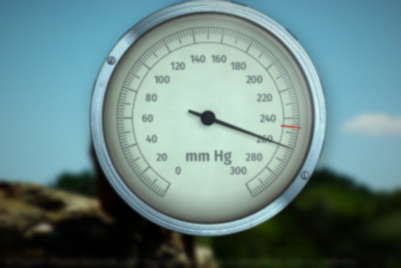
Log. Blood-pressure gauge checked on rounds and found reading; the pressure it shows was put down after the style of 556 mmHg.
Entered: 260 mmHg
